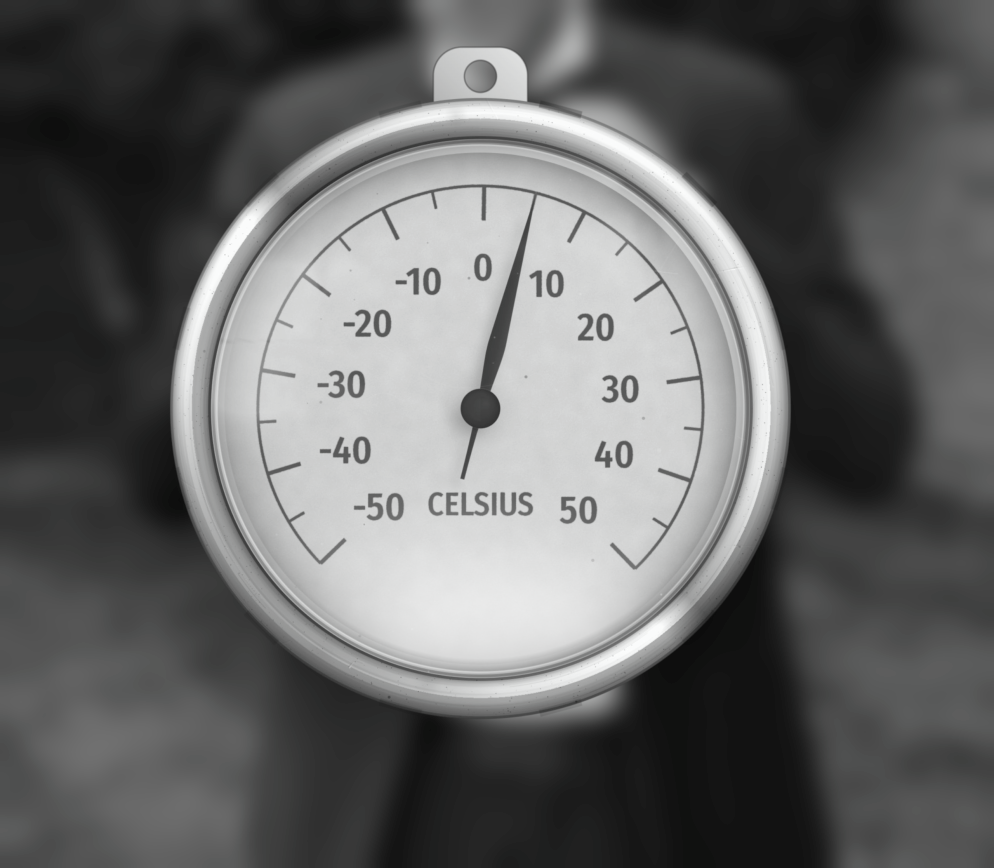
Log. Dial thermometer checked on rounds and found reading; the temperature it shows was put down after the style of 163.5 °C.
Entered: 5 °C
